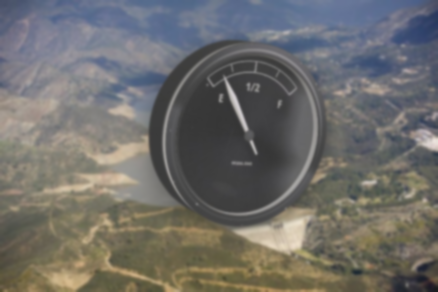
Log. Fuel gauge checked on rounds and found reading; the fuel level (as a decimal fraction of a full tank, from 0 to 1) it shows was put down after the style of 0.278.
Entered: 0.125
